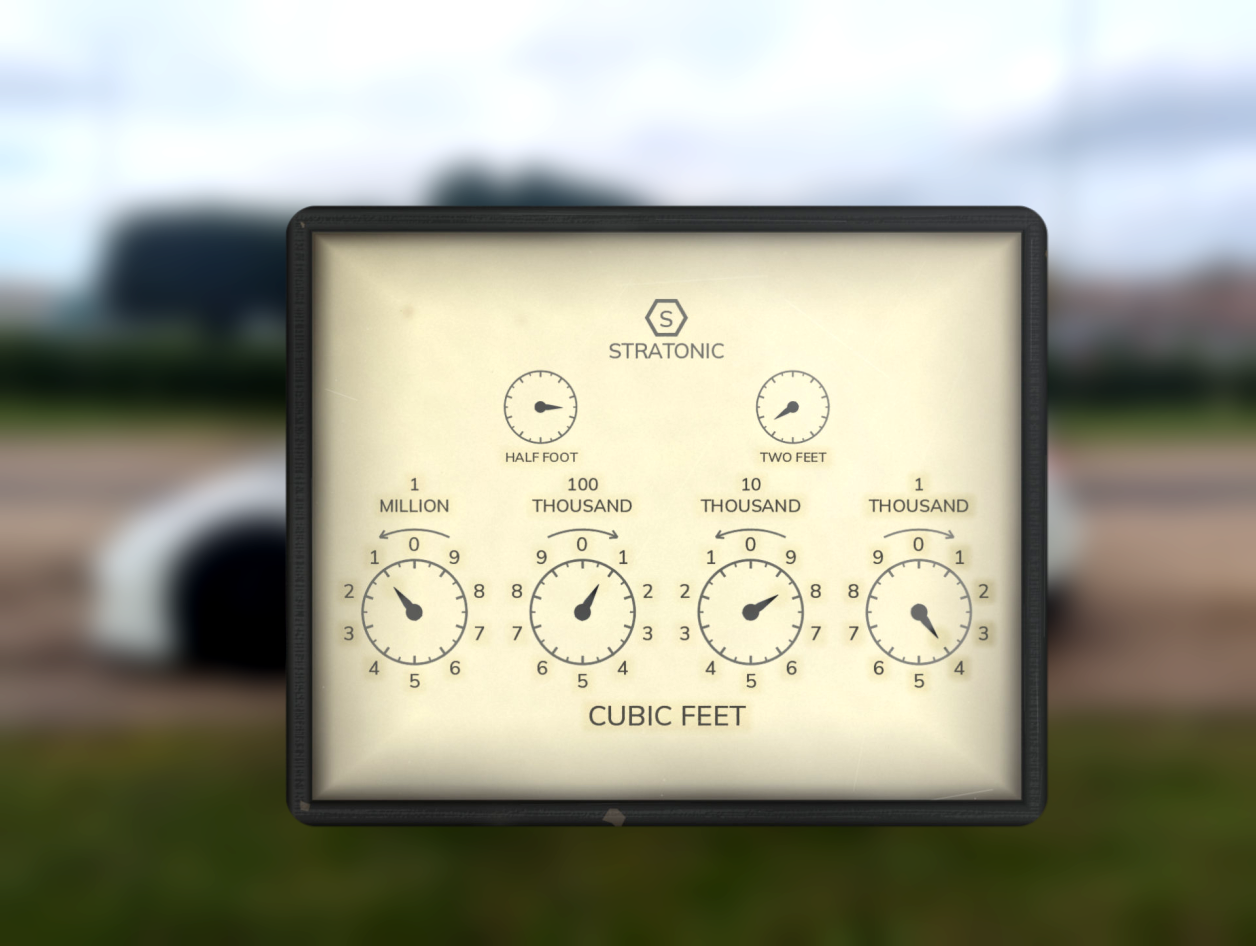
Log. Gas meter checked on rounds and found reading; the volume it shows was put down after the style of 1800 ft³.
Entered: 108400 ft³
